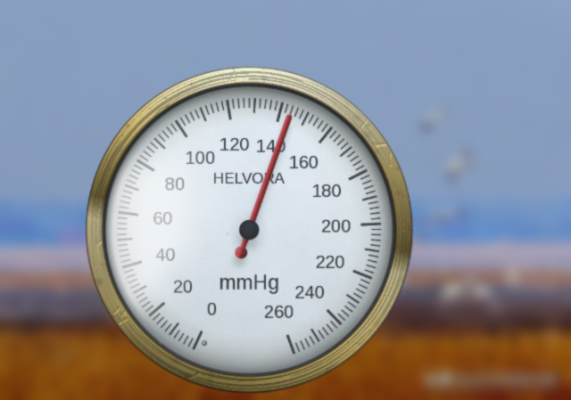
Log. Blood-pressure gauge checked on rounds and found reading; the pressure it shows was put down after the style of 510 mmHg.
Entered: 144 mmHg
